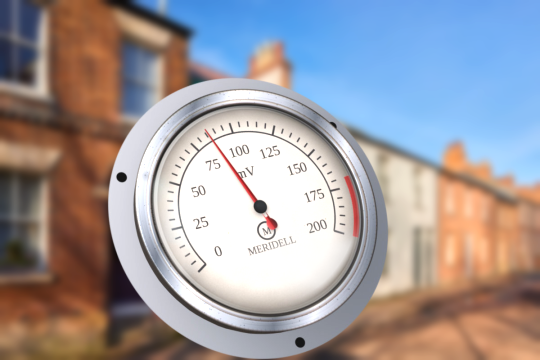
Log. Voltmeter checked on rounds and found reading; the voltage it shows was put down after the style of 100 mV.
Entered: 85 mV
